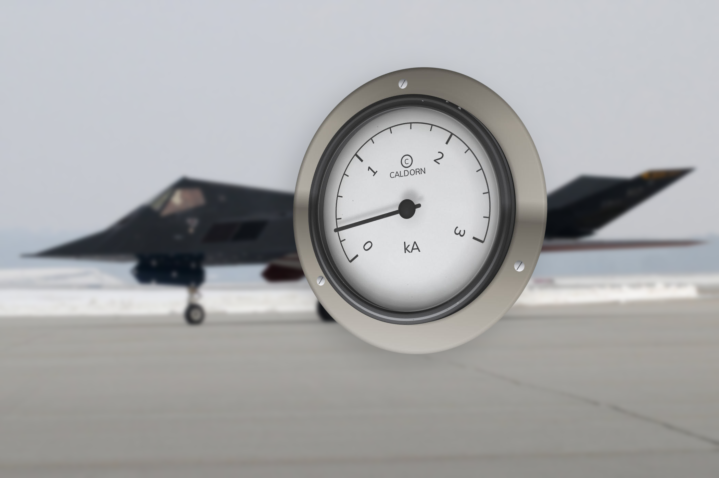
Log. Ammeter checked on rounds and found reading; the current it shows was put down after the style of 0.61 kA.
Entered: 0.3 kA
